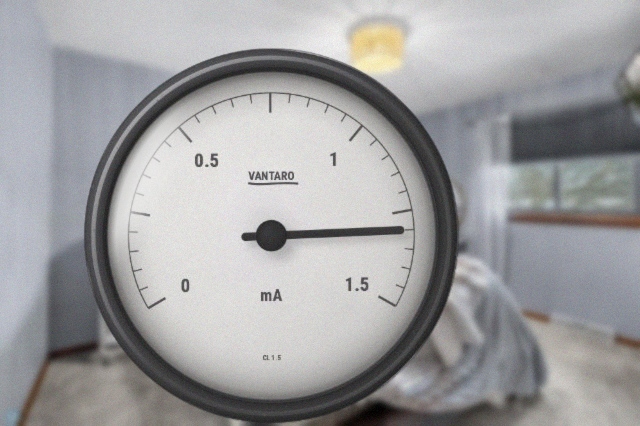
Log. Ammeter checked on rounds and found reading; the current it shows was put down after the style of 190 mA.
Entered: 1.3 mA
